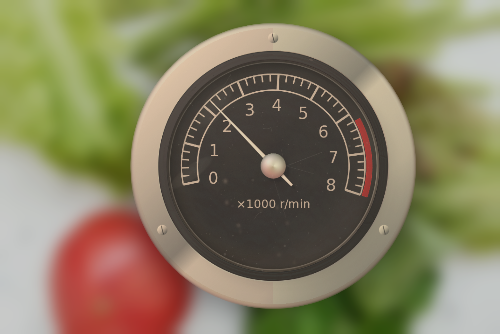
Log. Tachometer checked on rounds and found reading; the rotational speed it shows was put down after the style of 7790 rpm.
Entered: 2200 rpm
